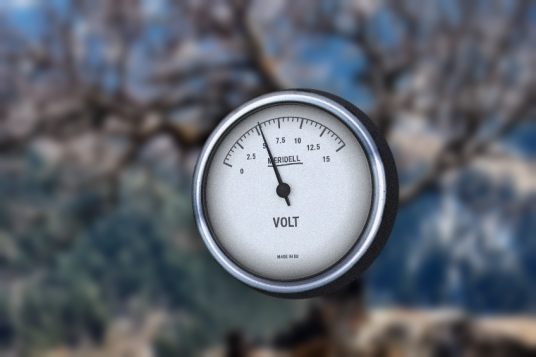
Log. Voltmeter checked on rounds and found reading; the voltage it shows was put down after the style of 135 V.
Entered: 5.5 V
